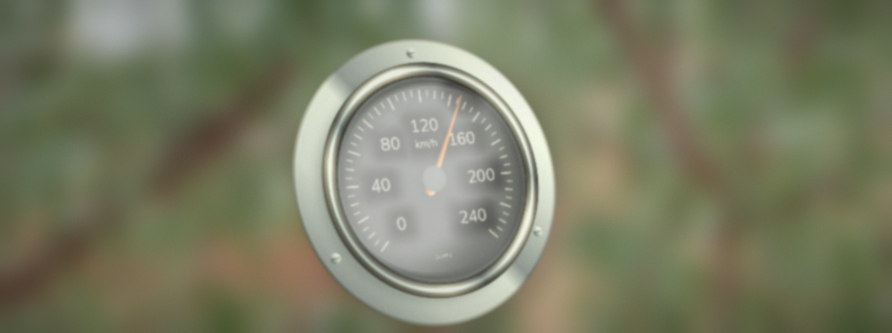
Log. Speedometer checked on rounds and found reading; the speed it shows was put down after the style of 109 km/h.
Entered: 145 km/h
